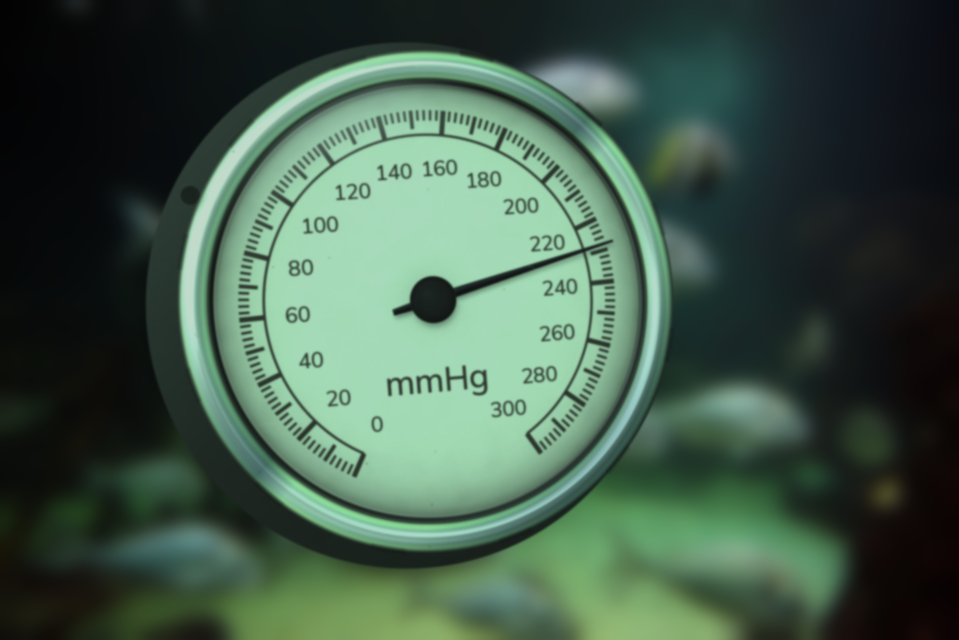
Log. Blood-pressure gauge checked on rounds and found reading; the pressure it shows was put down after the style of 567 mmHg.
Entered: 228 mmHg
